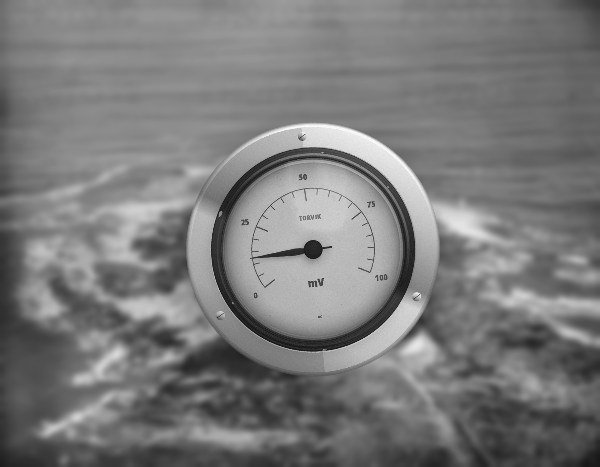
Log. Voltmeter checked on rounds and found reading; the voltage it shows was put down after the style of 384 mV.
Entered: 12.5 mV
